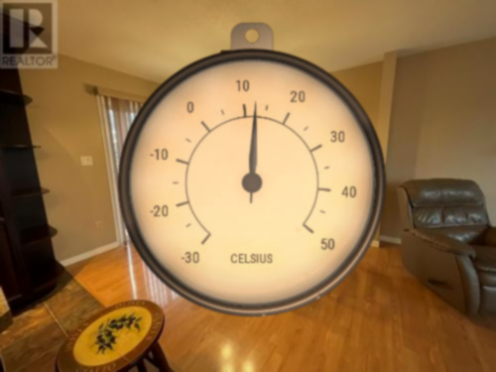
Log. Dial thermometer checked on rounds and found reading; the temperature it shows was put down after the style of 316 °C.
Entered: 12.5 °C
